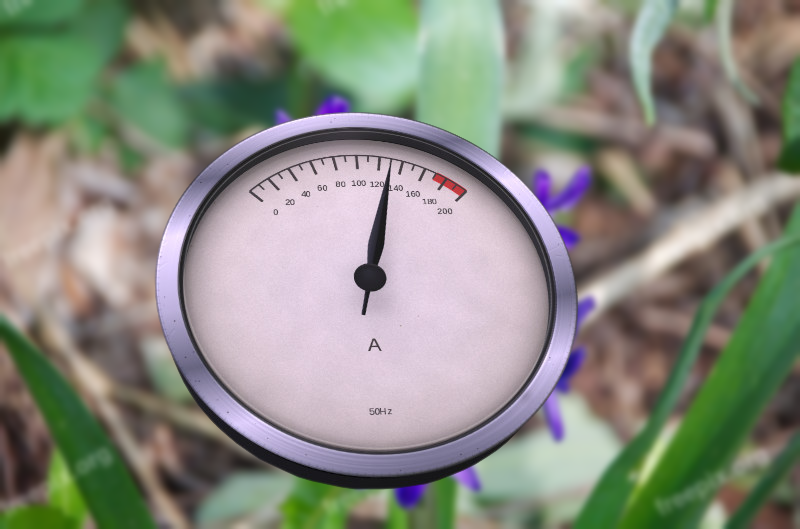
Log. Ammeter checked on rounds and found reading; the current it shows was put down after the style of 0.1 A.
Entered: 130 A
